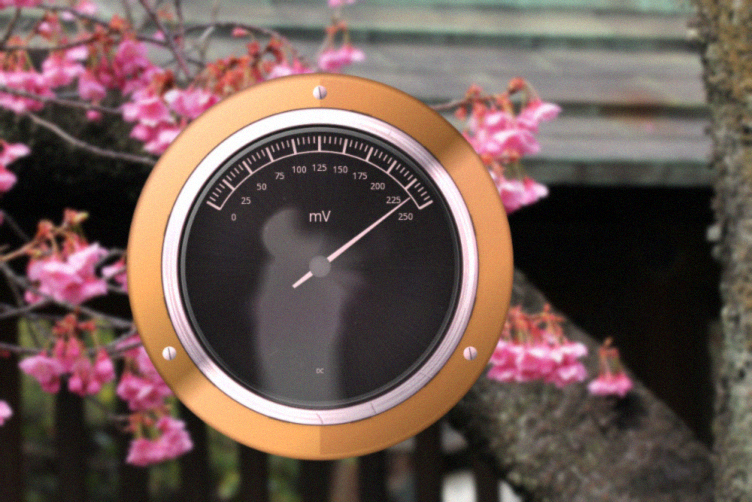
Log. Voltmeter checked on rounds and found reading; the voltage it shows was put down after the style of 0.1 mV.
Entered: 235 mV
